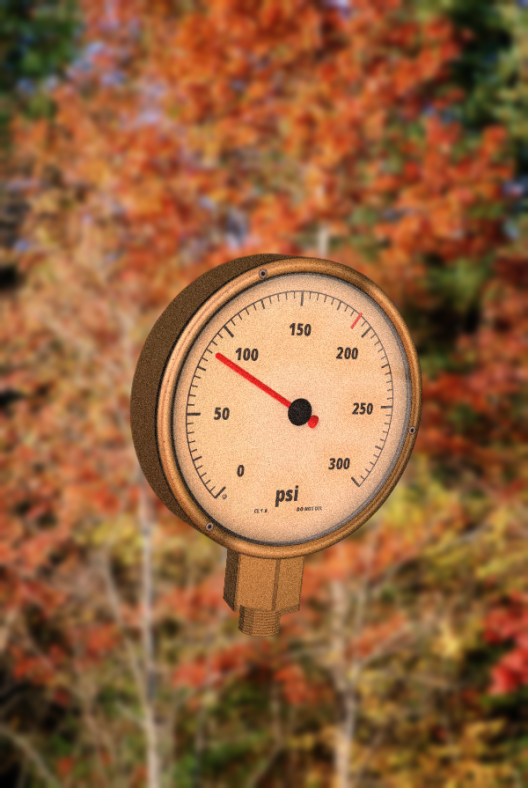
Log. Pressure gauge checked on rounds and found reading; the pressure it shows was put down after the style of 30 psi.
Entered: 85 psi
